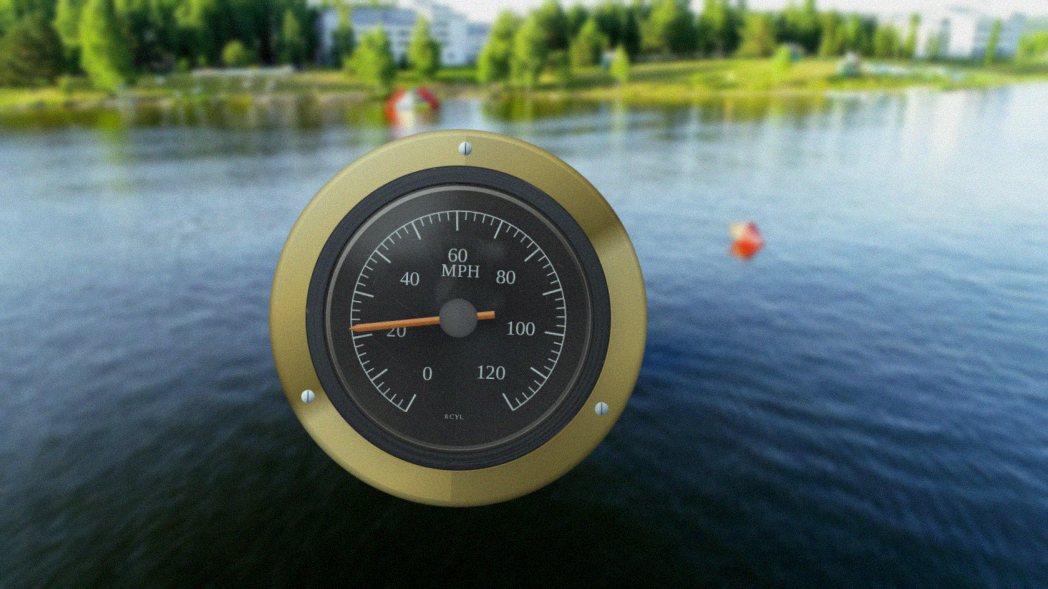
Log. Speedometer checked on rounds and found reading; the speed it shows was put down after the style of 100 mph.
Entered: 22 mph
